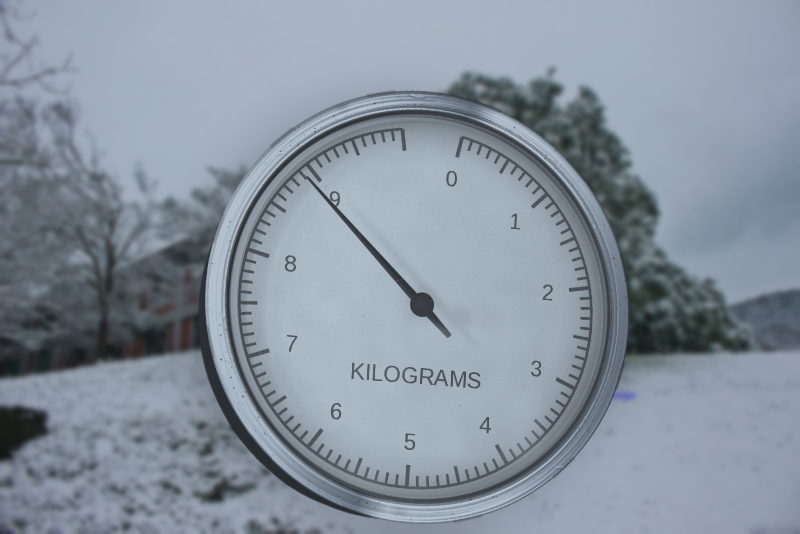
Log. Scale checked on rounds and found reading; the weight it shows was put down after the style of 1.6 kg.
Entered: 8.9 kg
